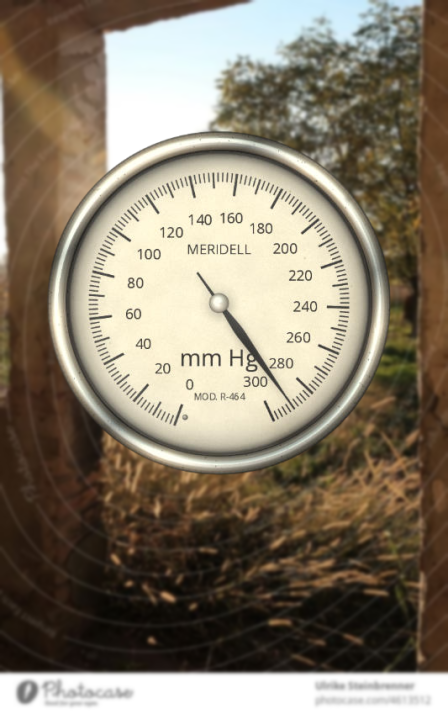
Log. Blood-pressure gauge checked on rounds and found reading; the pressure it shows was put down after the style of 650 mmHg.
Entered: 290 mmHg
